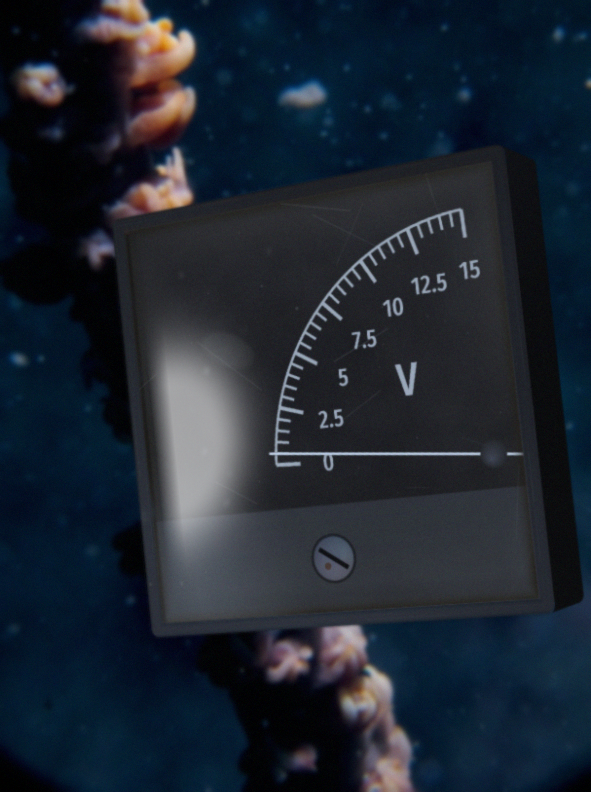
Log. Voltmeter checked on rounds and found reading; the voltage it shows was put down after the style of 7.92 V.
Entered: 0.5 V
